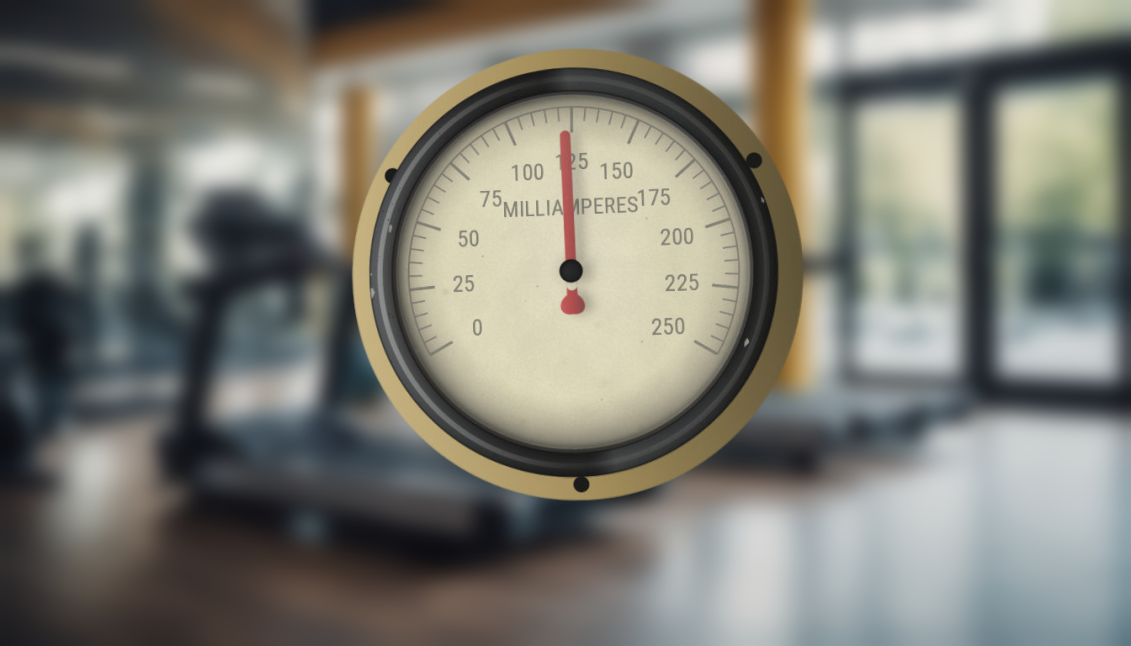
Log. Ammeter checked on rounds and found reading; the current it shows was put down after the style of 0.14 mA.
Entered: 122.5 mA
